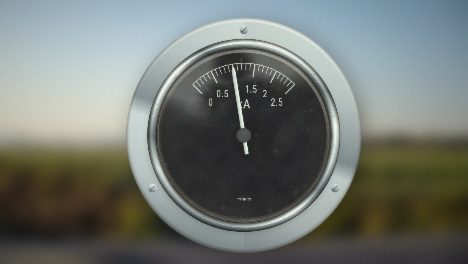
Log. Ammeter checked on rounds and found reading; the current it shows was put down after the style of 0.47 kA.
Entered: 1 kA
